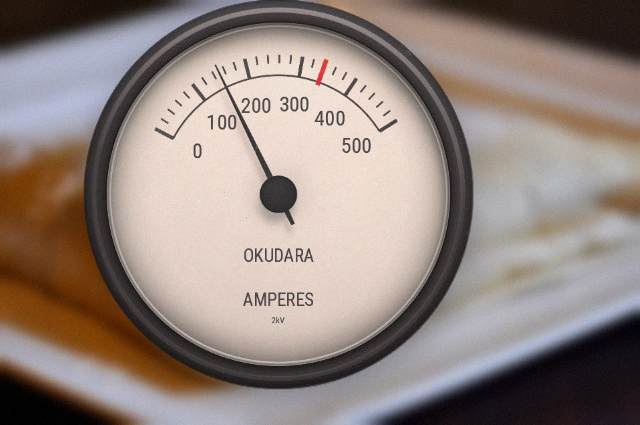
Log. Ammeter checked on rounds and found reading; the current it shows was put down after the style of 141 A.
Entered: 150 A
